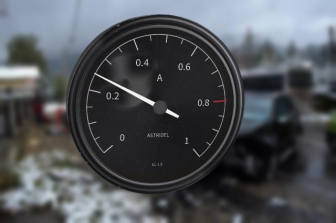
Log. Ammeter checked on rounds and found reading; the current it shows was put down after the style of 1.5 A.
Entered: 0.25 A
